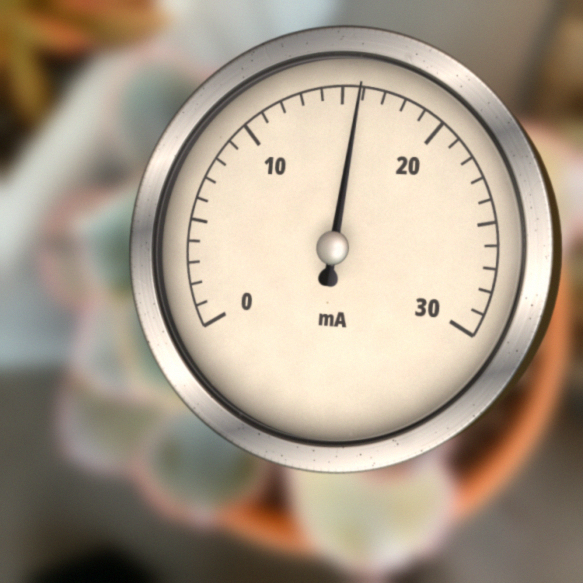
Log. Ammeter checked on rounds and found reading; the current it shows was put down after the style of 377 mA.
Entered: 16 mA
